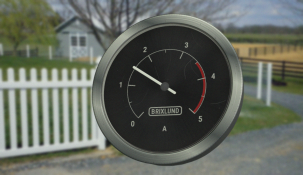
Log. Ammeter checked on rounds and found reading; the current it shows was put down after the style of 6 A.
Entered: 1.5 A
